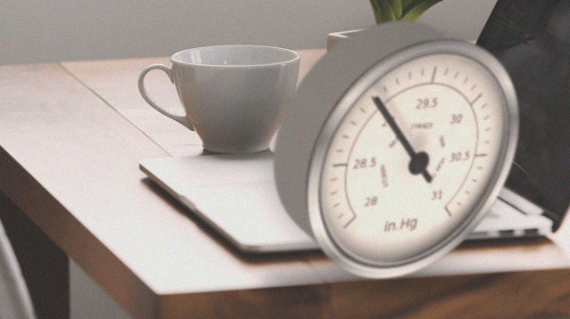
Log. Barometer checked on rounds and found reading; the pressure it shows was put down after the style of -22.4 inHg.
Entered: 29 inHg
